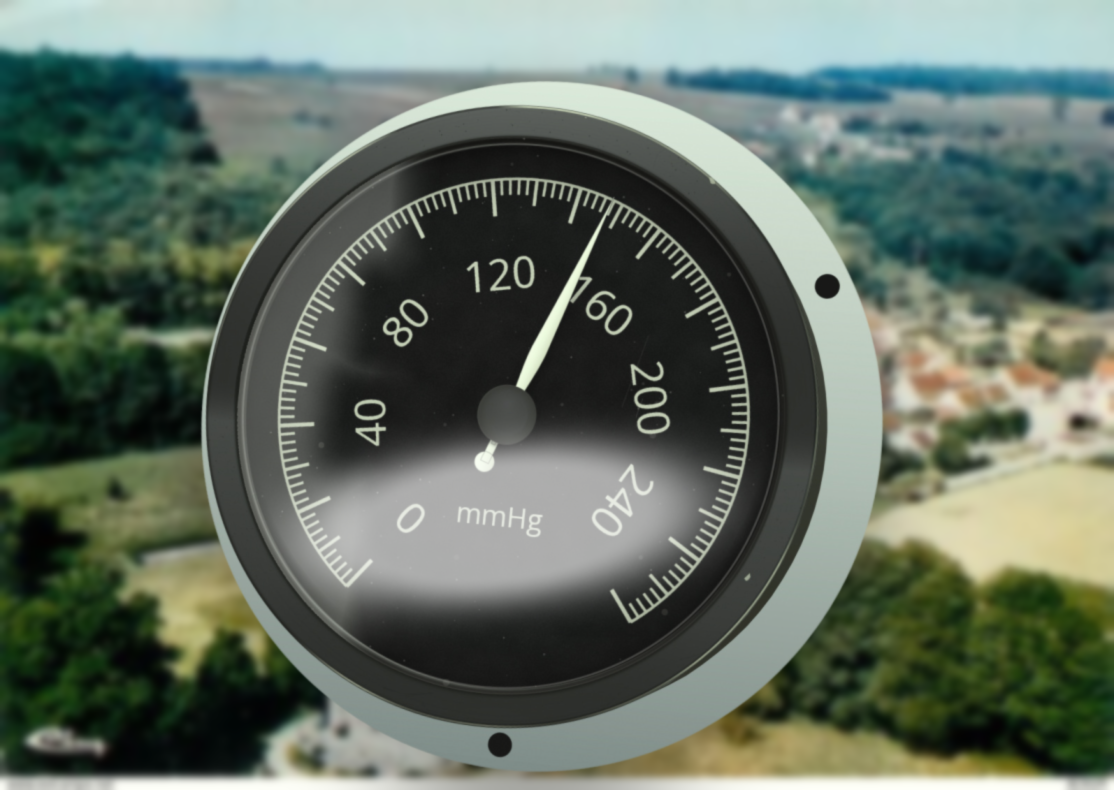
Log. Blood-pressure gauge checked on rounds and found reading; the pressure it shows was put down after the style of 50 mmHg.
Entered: 148 mmHg
